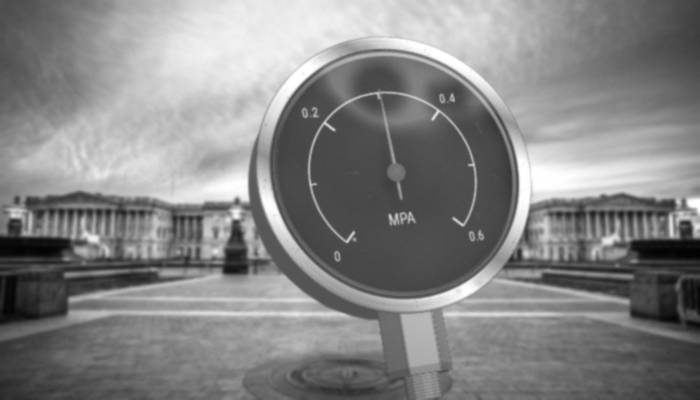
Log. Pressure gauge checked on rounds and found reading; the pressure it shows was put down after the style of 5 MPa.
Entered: 0.3 MPa
